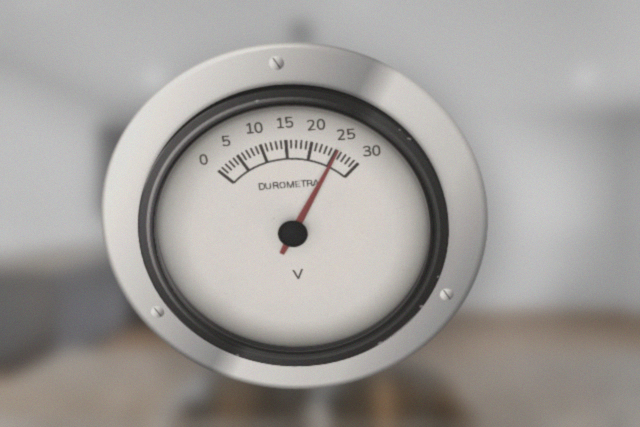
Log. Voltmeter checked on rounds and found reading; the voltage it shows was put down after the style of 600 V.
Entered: 25 V
